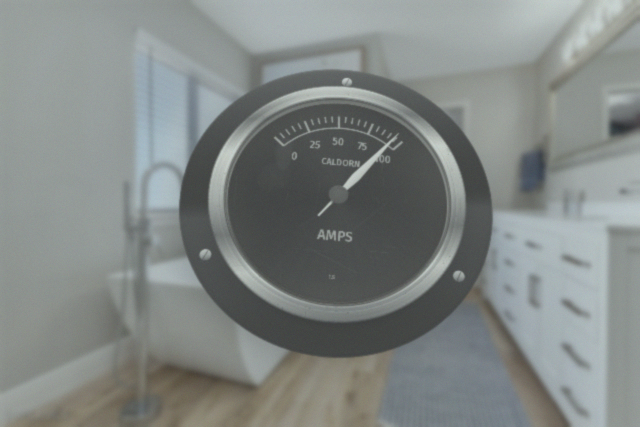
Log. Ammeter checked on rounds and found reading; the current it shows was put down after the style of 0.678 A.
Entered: 95 A
